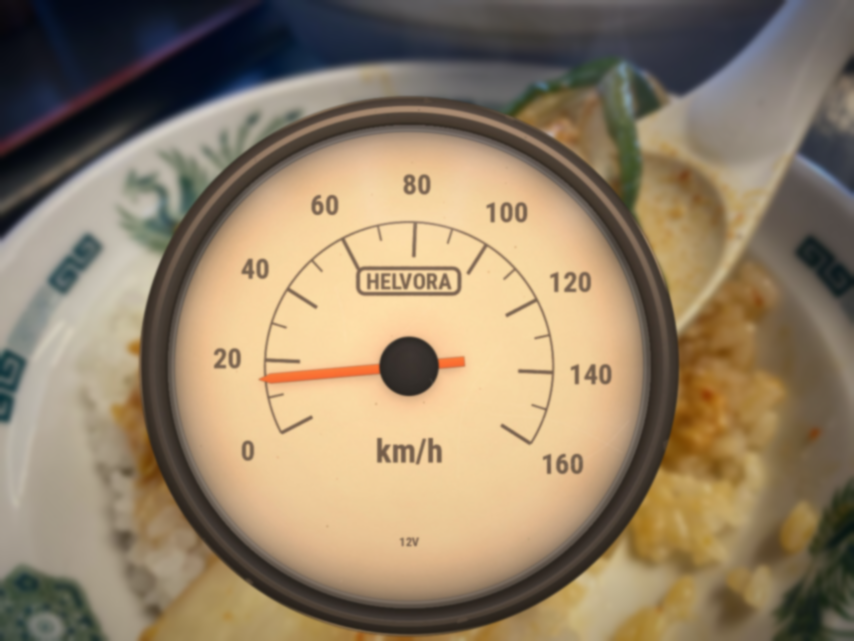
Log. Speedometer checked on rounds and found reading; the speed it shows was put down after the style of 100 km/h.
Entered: 15 km/h
